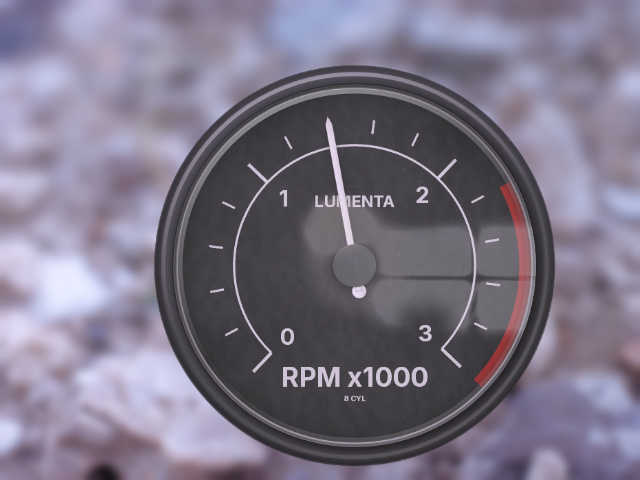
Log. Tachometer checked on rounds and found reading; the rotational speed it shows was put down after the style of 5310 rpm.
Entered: 1400 rpm
